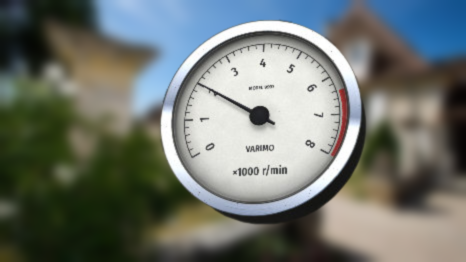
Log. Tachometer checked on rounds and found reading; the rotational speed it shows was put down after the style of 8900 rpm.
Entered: 2000 rpm
